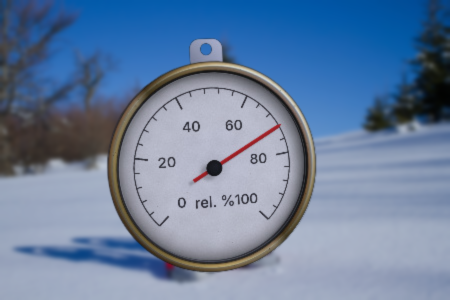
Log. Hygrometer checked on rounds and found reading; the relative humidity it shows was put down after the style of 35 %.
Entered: 72 %
